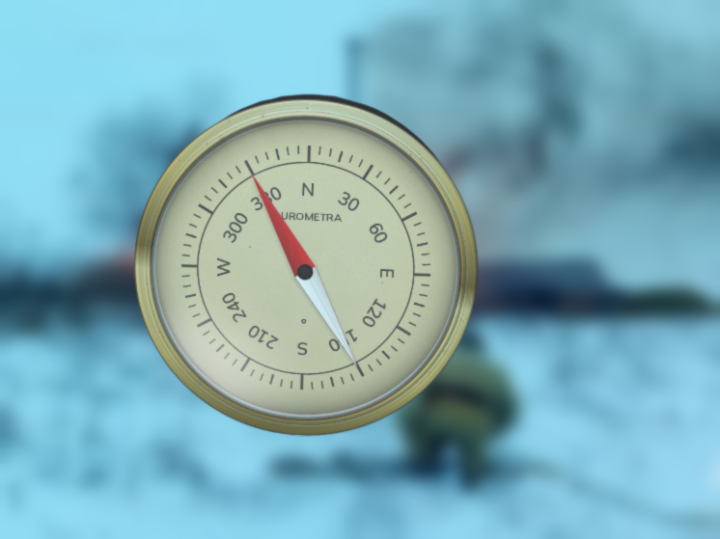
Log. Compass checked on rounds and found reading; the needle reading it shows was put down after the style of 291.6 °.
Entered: 330 °
